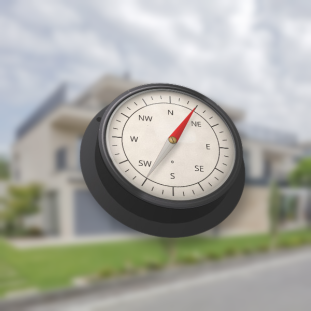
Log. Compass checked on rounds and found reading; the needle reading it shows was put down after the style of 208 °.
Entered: 30 °
